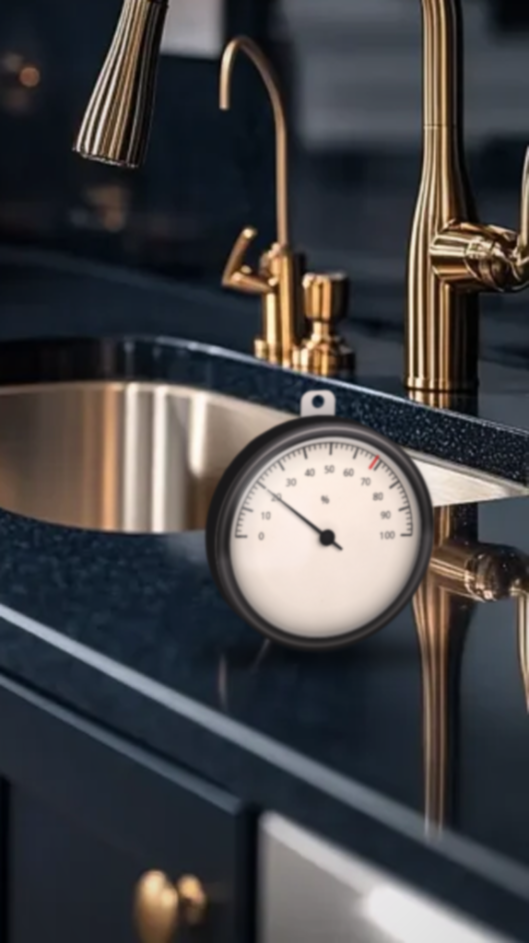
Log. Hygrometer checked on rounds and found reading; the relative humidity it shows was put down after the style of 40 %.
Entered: 20 %
